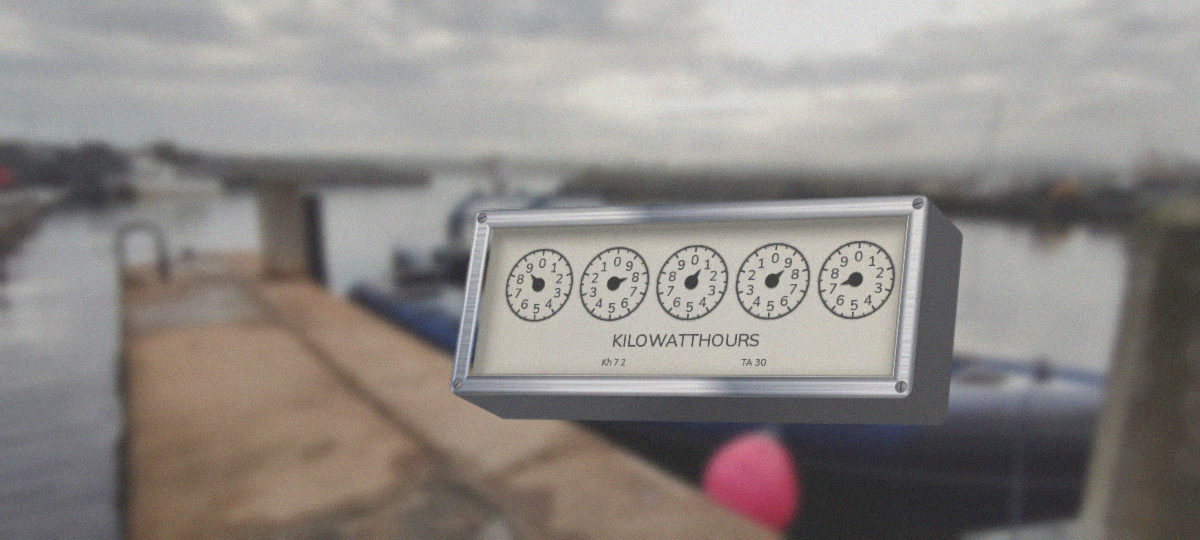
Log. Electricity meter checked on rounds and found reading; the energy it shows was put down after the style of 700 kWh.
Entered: 88087 kWh
